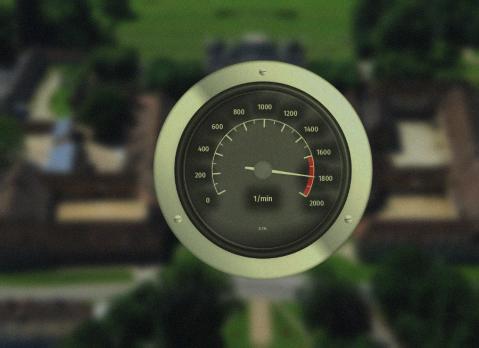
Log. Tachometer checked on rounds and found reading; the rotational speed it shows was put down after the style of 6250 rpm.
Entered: 1800 rpm
